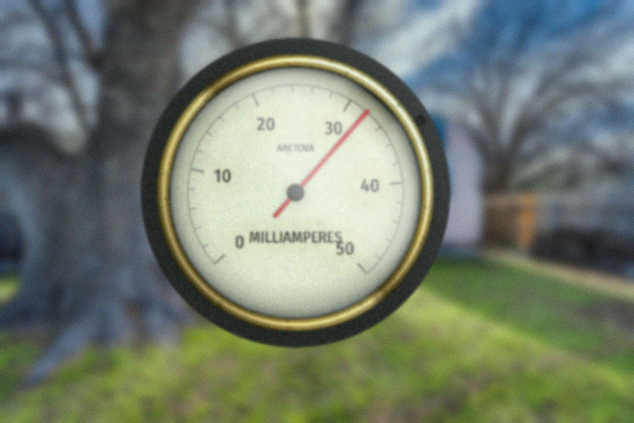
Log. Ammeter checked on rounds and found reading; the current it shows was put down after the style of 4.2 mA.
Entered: 32 mA
